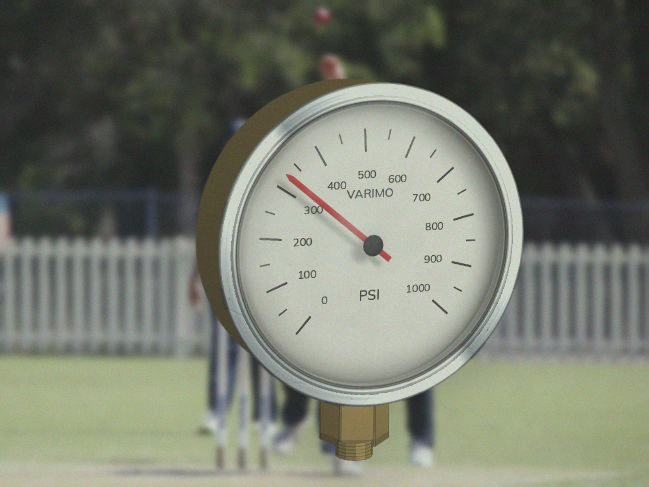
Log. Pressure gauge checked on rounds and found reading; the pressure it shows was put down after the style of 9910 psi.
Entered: 325 psi
